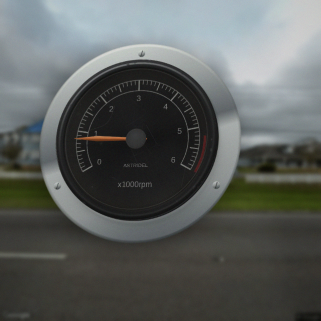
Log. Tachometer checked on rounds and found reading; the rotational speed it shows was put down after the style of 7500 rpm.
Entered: 800 rpm
